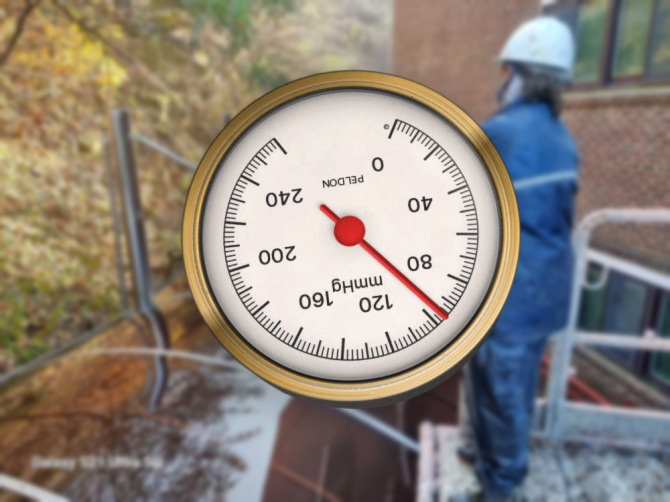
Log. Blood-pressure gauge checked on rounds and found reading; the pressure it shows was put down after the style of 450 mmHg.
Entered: 96 mmHg
